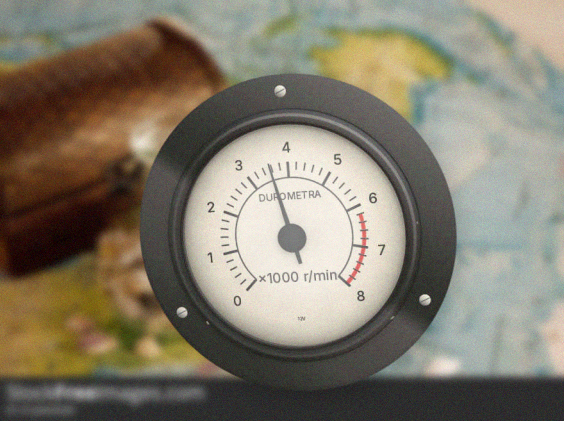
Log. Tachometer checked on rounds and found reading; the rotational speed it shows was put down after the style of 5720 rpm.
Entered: 3600 rpm
